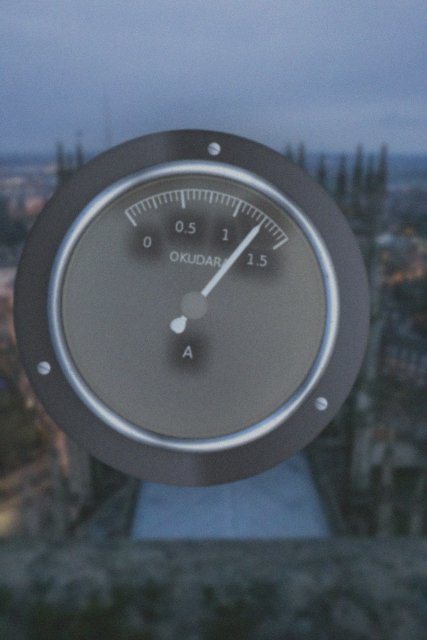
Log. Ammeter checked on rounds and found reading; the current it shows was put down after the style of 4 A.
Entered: 1.25 A
